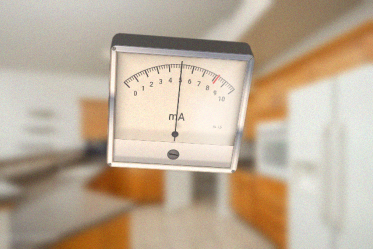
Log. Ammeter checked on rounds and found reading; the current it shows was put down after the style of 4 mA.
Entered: 5 mA
